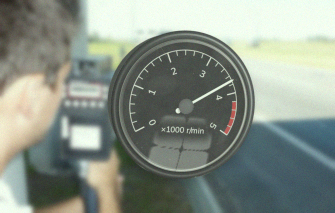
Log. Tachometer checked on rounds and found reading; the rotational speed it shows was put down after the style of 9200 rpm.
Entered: 3700 rpm
